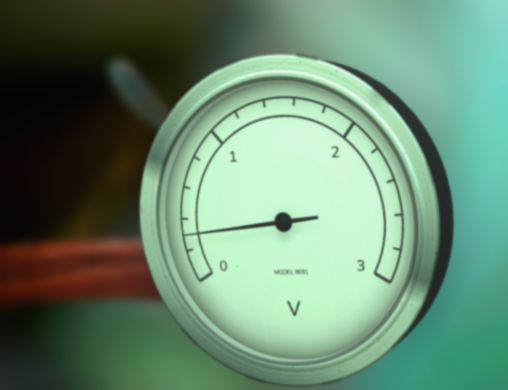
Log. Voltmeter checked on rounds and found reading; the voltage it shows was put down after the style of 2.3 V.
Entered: 0.3 V
